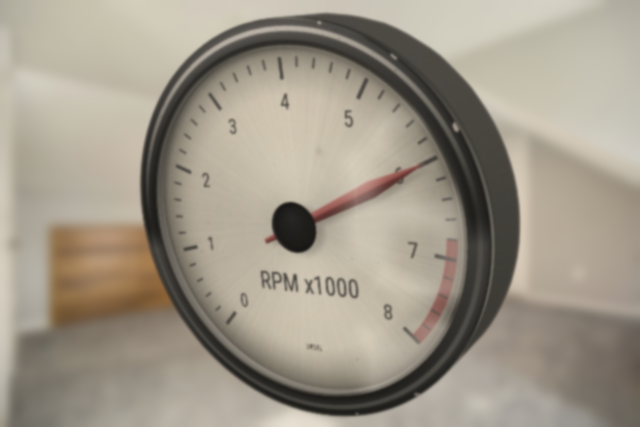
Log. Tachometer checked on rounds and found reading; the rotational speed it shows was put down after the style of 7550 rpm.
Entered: 6000 rpm
